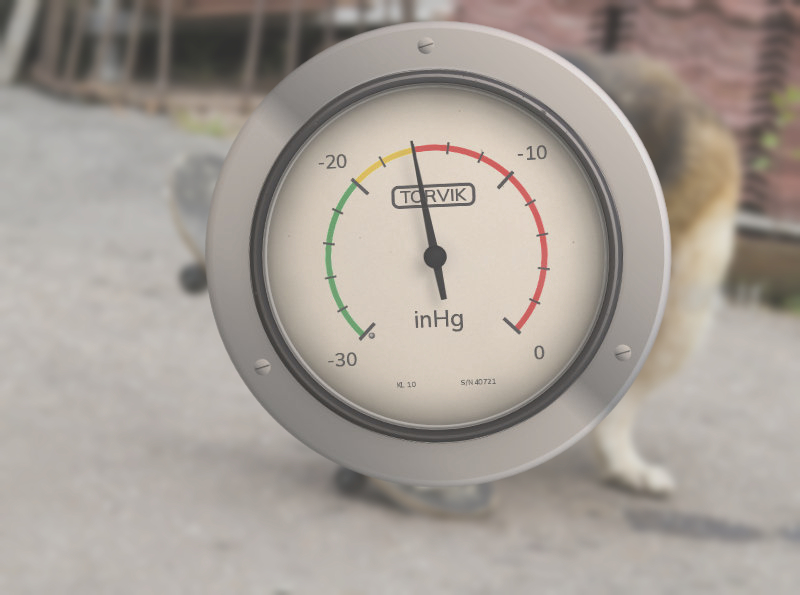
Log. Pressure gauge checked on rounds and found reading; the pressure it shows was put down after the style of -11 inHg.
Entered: -16 inHg
